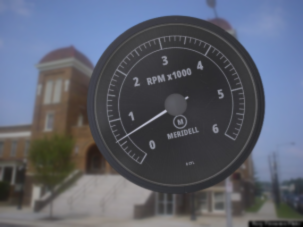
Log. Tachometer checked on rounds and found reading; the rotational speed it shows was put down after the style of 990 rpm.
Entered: 600 rpm
